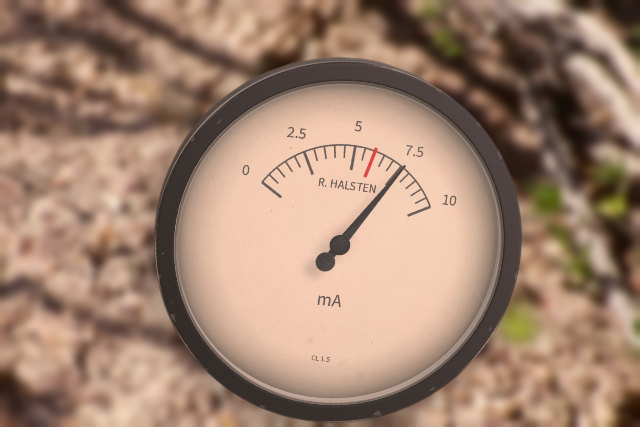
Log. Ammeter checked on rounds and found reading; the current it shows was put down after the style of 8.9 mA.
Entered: 7.5 mA
